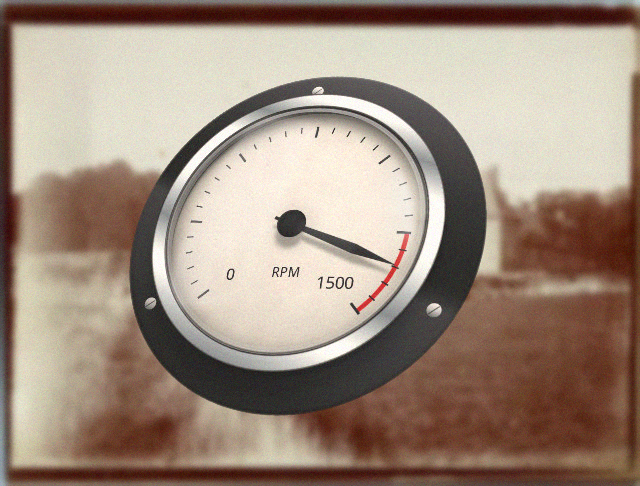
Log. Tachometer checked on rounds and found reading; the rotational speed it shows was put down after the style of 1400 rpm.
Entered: 1350 rpm
